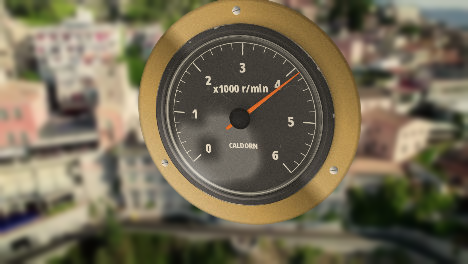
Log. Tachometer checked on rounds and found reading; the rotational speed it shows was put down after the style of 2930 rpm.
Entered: 4100 rpm
